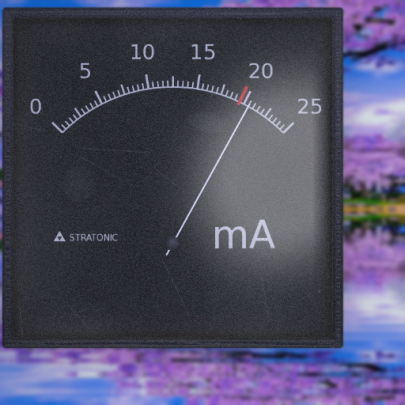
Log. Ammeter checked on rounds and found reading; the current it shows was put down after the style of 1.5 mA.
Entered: 20.5 mA
